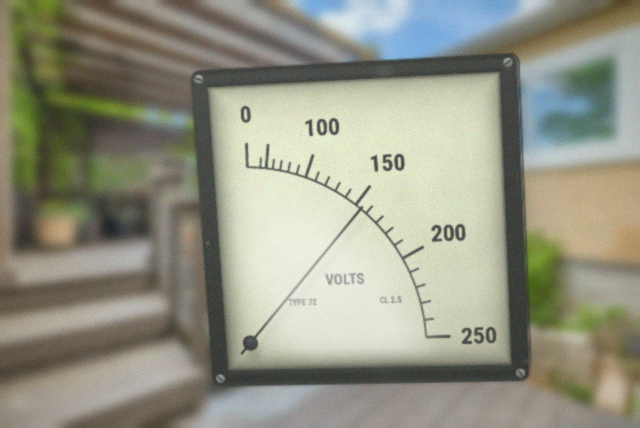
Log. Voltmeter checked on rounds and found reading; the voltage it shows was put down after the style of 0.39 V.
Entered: 155 V
